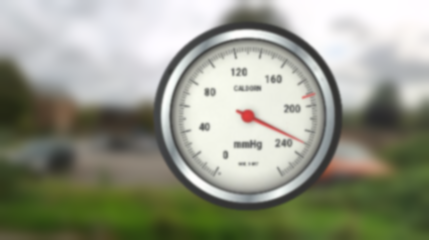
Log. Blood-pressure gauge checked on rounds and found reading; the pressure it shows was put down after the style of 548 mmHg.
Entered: 230 mmHg
